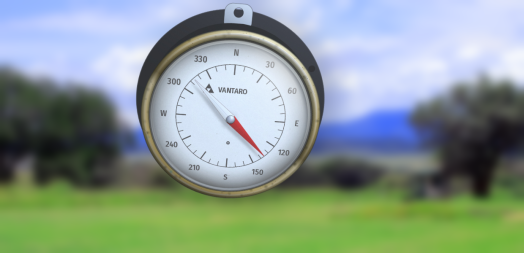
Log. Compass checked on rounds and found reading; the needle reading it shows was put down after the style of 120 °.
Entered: 135 °
